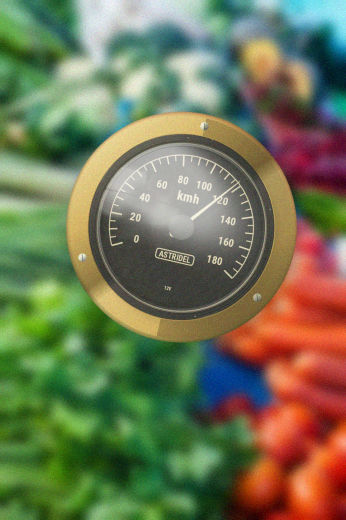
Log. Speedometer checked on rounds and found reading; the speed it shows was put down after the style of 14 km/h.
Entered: 117.5 km/h
